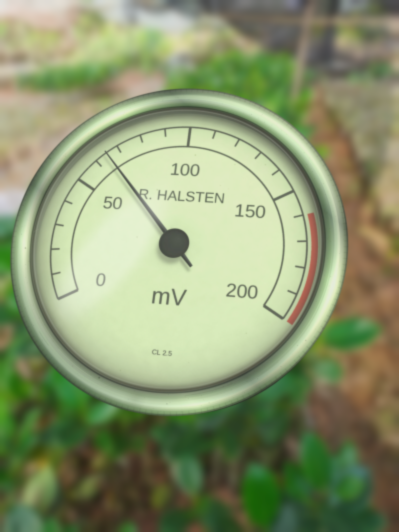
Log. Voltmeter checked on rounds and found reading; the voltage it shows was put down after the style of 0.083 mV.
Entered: 65 mV
